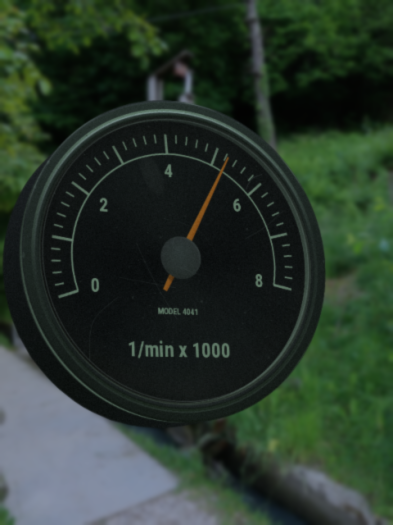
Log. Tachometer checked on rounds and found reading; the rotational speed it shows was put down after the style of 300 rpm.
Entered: 5200 rpm
